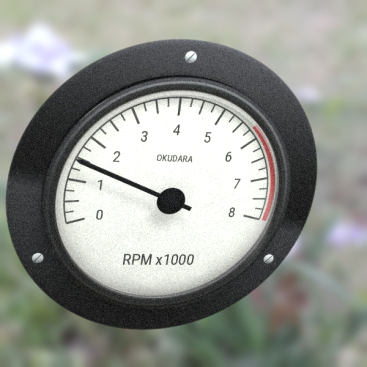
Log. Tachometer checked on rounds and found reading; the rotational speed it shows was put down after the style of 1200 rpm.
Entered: 1500 rpm
